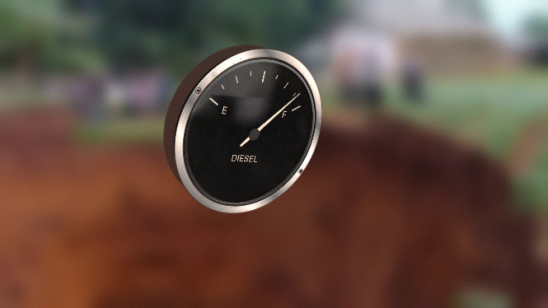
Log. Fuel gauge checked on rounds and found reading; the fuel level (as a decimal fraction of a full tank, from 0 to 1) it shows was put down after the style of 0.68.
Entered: 0.875
